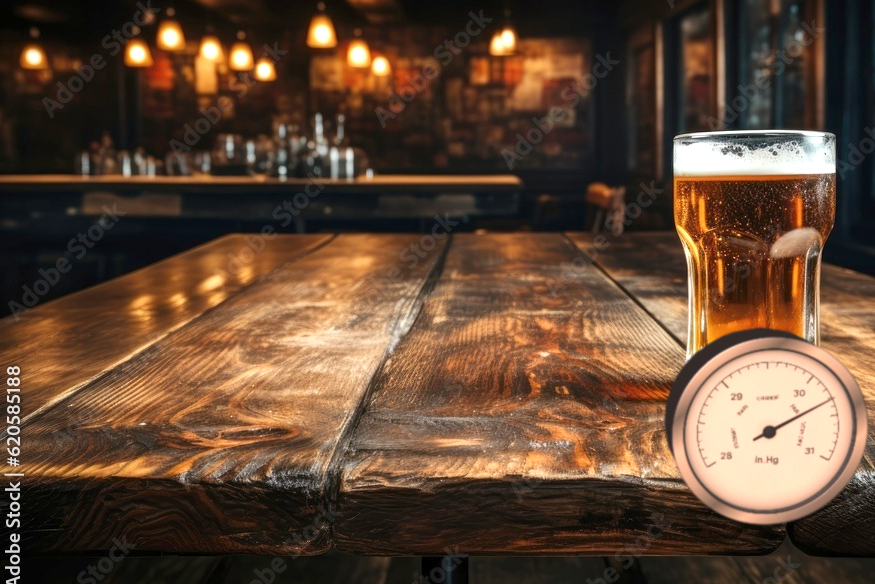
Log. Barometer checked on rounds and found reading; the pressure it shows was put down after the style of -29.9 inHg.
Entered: 30.3 inHg
